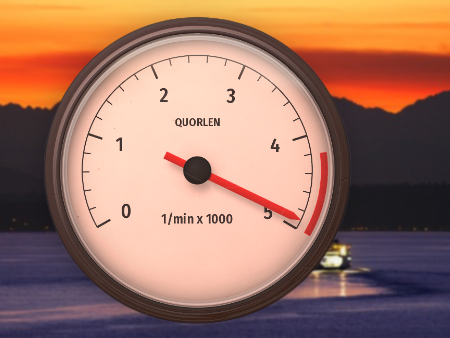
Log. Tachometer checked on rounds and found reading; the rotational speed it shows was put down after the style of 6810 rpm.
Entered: 4900 rpm
